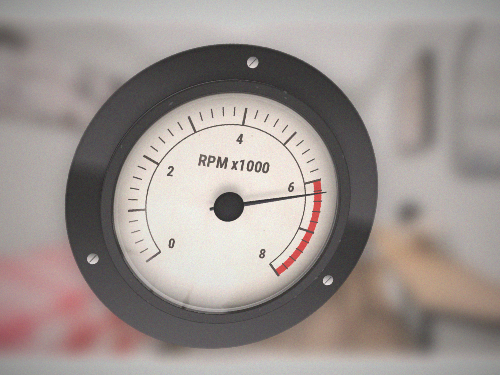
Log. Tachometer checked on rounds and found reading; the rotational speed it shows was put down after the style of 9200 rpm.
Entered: 6200 rpm
